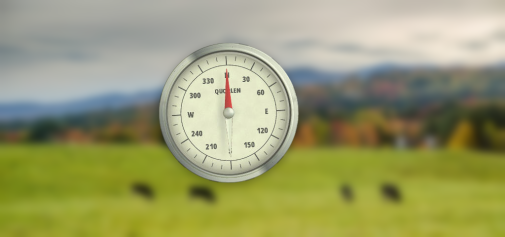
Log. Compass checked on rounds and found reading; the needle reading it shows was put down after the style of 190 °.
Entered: 0 °
